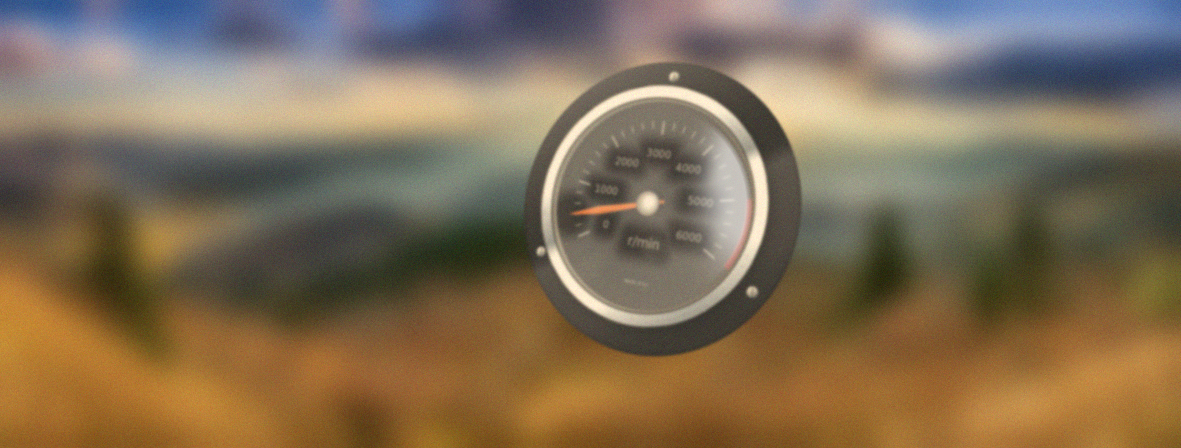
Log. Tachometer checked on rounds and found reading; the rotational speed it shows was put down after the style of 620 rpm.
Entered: 400 rpm
